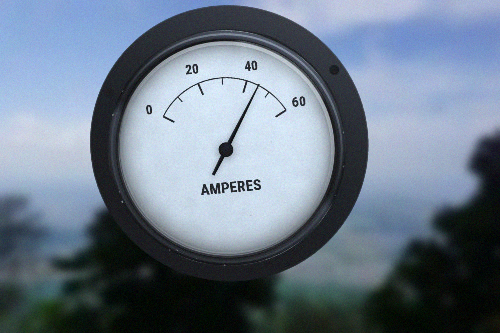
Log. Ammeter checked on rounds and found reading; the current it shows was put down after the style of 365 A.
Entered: 45 A
